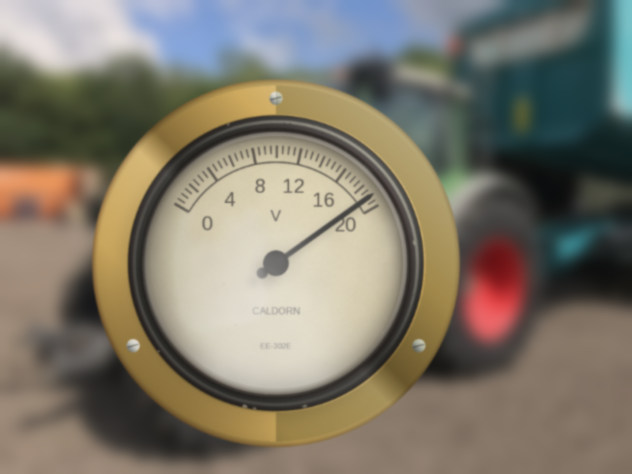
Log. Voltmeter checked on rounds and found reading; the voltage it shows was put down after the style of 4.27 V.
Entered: 19 V
